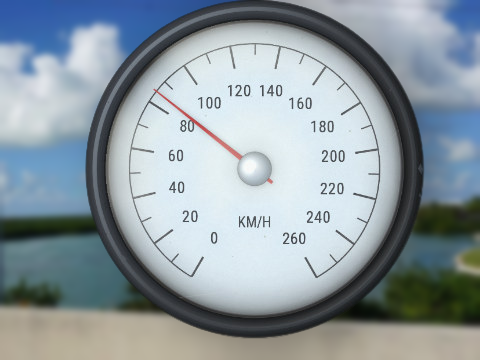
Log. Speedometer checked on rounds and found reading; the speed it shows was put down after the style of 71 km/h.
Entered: 85 km/h
